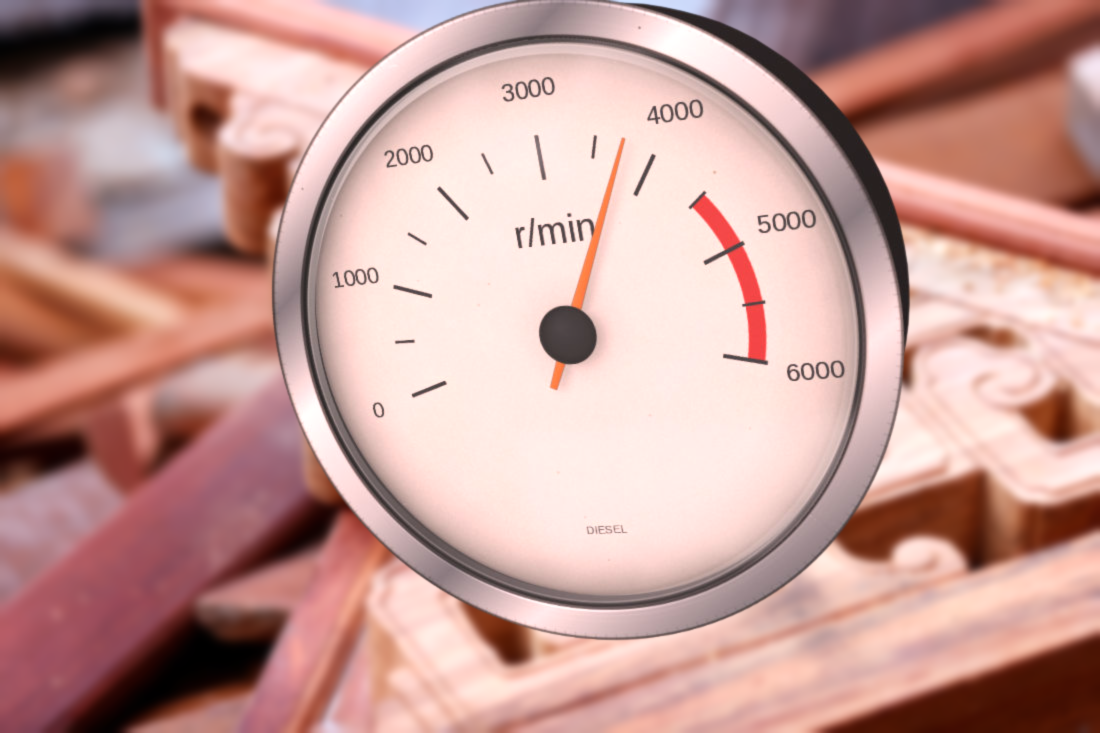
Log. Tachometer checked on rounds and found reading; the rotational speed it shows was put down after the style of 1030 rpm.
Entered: 3750 rpm
